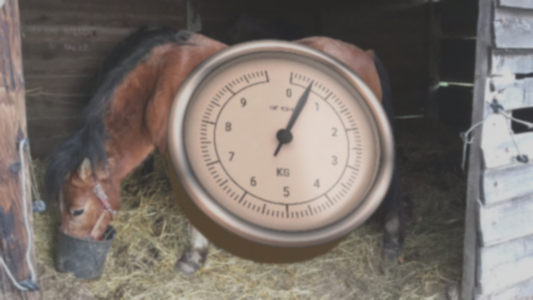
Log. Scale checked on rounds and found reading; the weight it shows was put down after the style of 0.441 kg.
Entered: 0.5 kg
